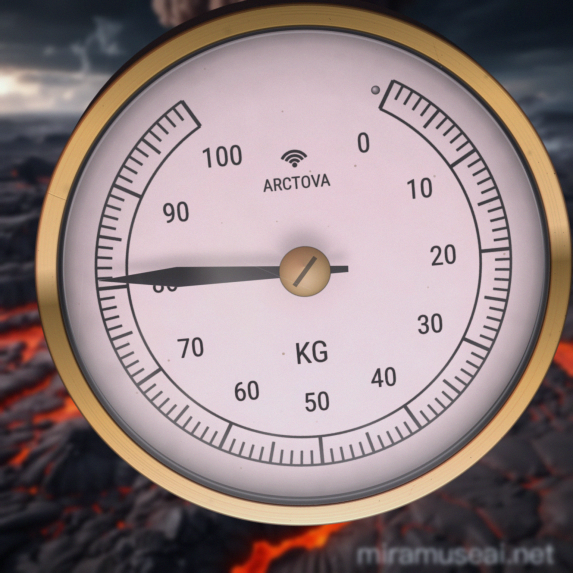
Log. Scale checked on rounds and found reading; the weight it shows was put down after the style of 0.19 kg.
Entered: 81 kg
